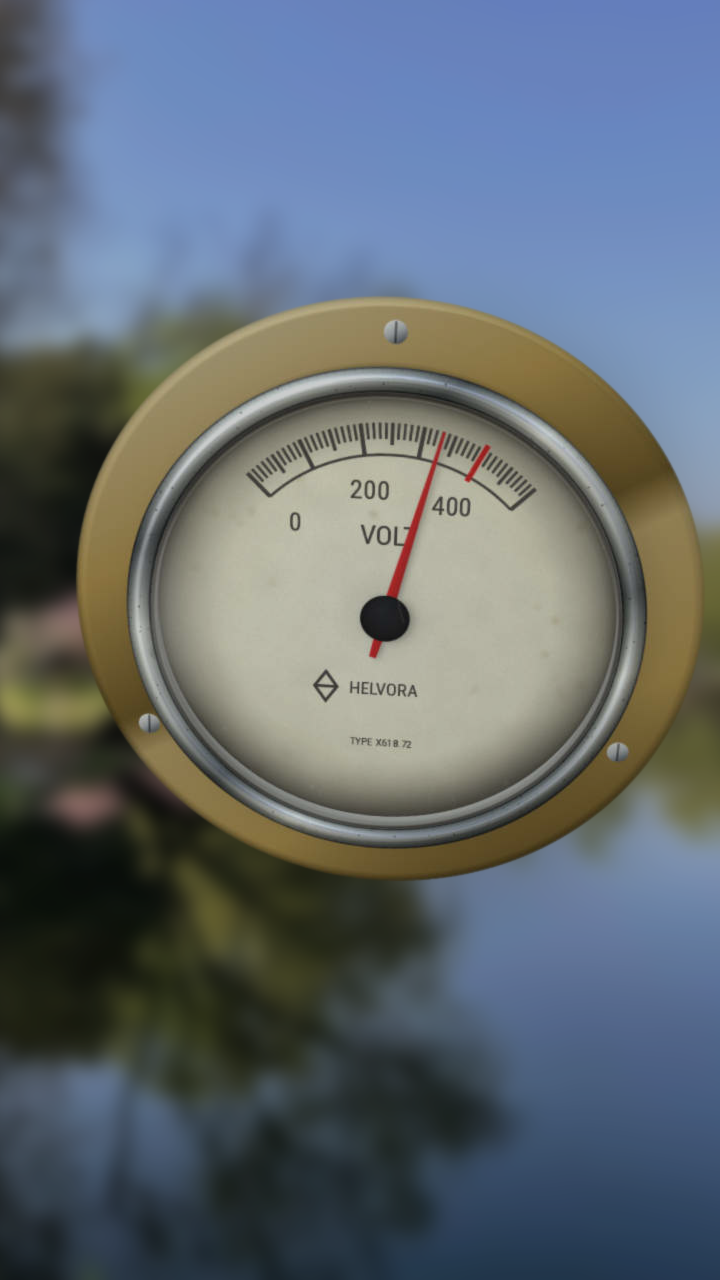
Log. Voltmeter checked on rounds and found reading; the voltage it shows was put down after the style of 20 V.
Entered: 330 V
